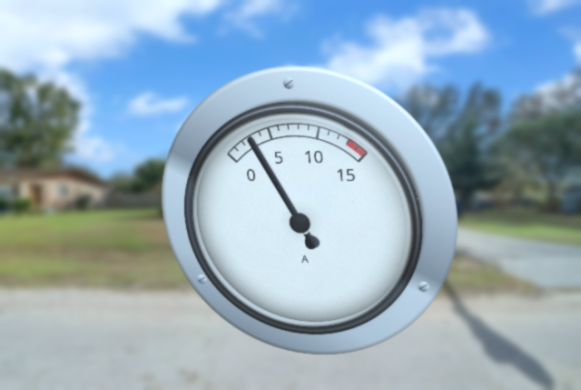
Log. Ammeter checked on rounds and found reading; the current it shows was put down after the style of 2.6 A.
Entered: 3 A
